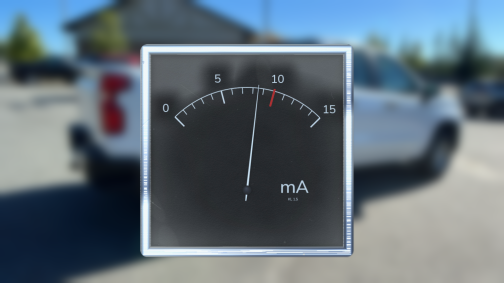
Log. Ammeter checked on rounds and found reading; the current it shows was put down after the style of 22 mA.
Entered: 8.5 mA
